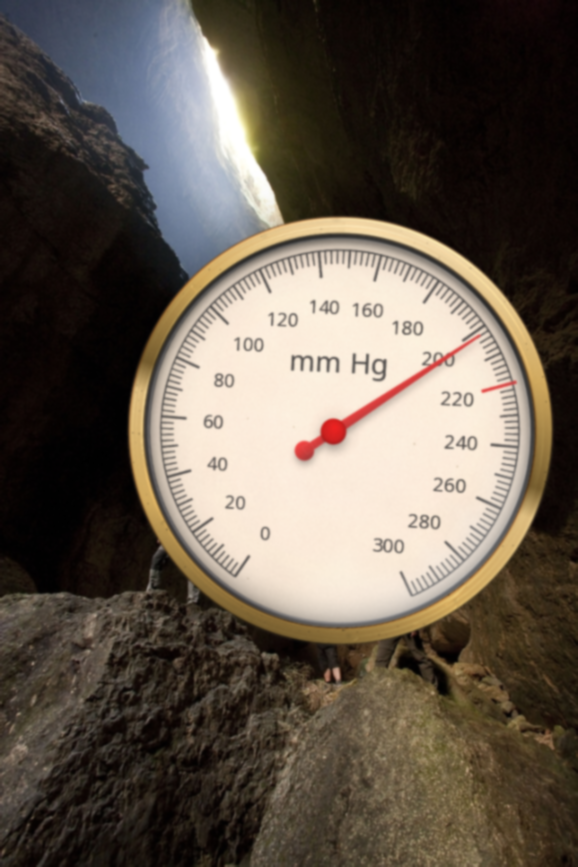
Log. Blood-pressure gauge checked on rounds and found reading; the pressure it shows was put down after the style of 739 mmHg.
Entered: 202 mmHg
